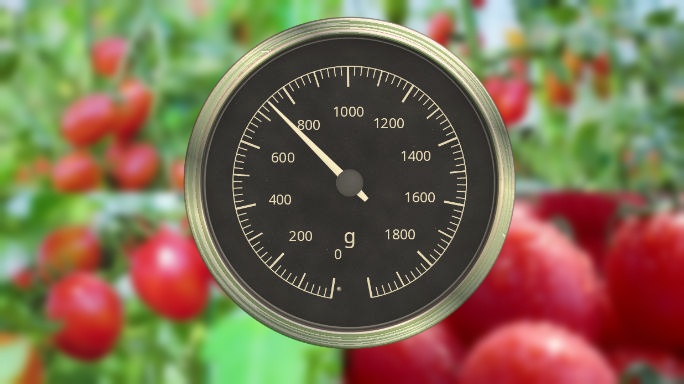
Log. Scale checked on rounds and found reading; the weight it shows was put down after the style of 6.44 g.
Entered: 740 g
